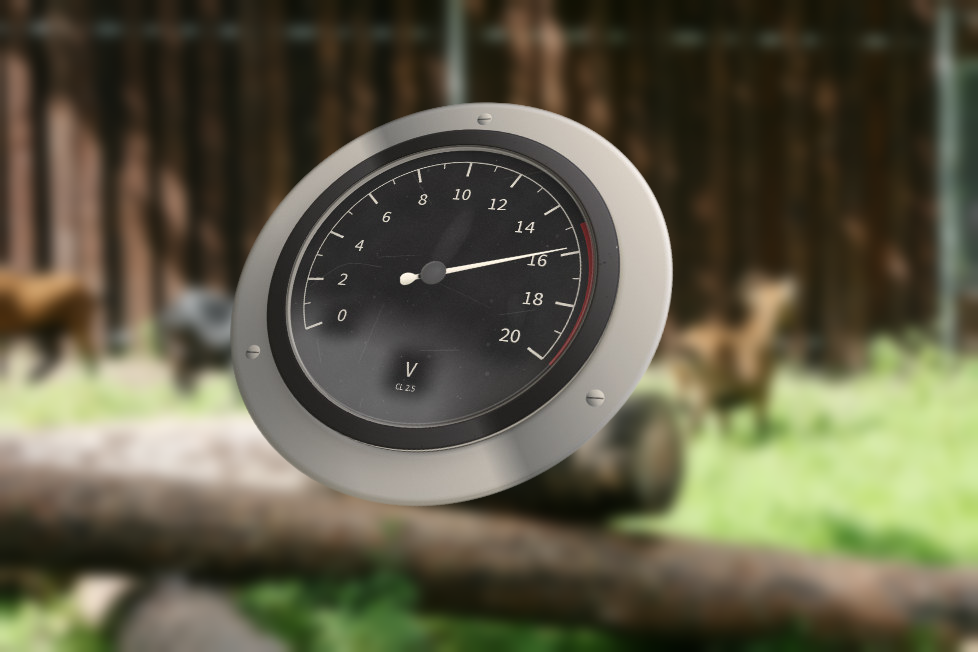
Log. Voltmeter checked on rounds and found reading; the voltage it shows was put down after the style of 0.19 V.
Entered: 16 V
